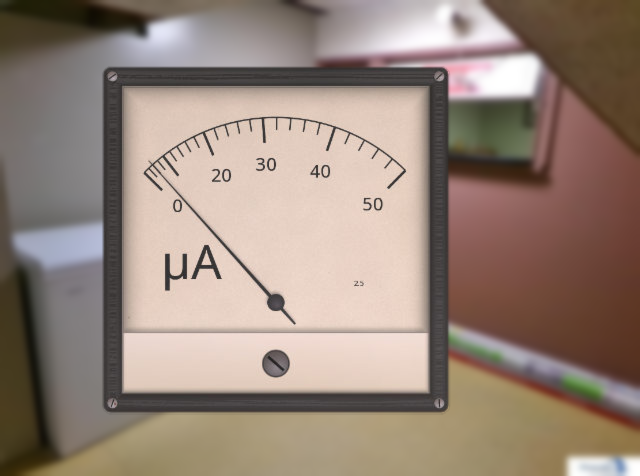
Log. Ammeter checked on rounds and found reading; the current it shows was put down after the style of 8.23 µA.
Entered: 6 µA
